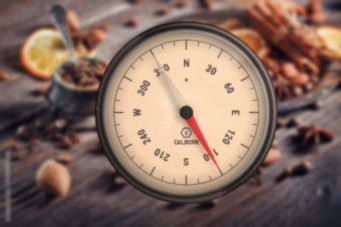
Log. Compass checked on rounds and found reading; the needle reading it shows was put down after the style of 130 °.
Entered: 150 °
